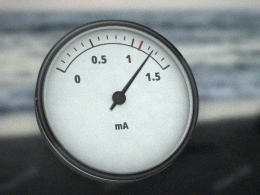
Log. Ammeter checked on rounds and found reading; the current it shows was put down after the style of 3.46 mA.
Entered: 1.25 mA
